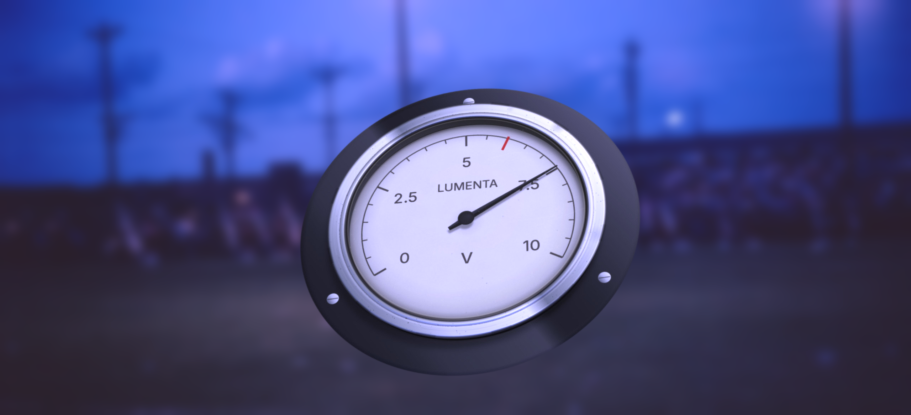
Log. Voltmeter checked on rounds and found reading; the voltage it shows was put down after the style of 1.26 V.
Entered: 7.5 V
